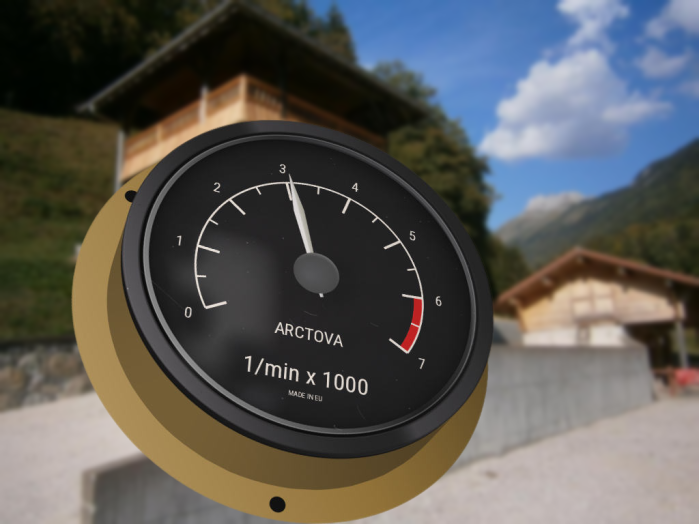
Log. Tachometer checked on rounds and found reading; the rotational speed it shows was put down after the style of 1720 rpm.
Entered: 3000 rpm
